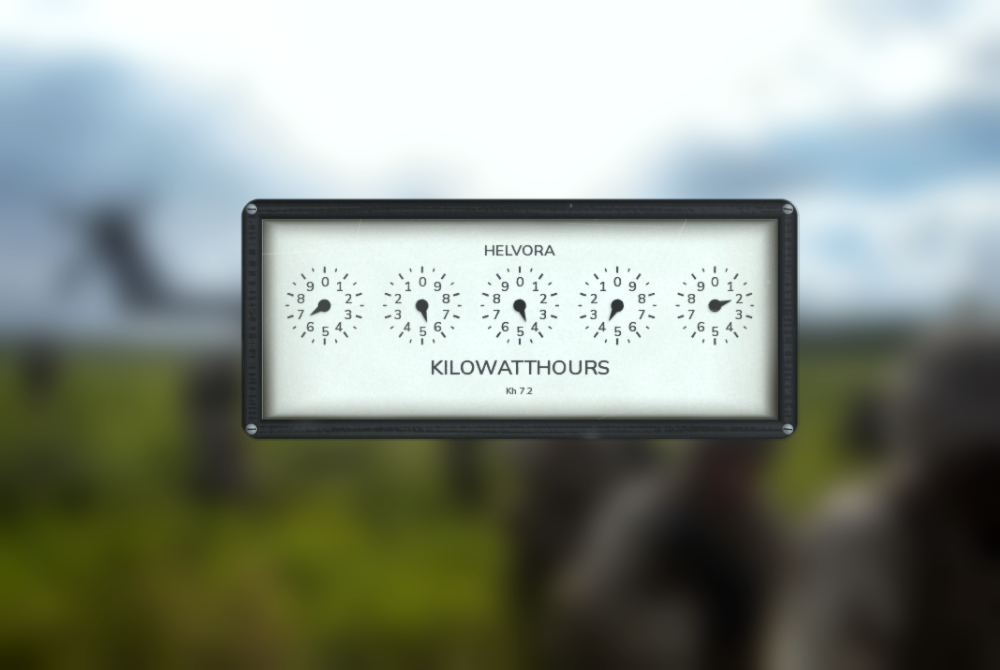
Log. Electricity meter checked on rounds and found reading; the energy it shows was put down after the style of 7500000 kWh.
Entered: 65442 kWh
